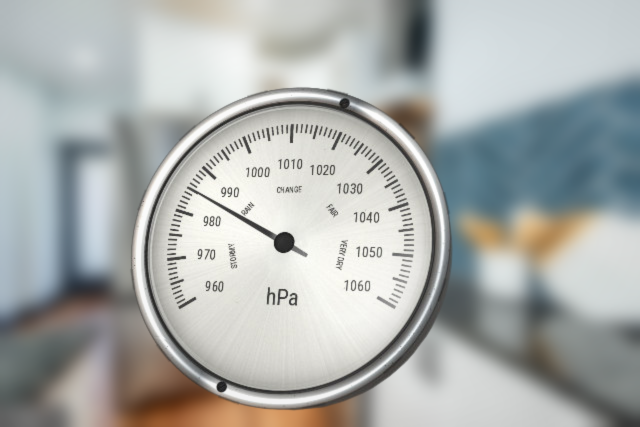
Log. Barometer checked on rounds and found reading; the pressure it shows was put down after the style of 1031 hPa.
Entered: 985 hPa
